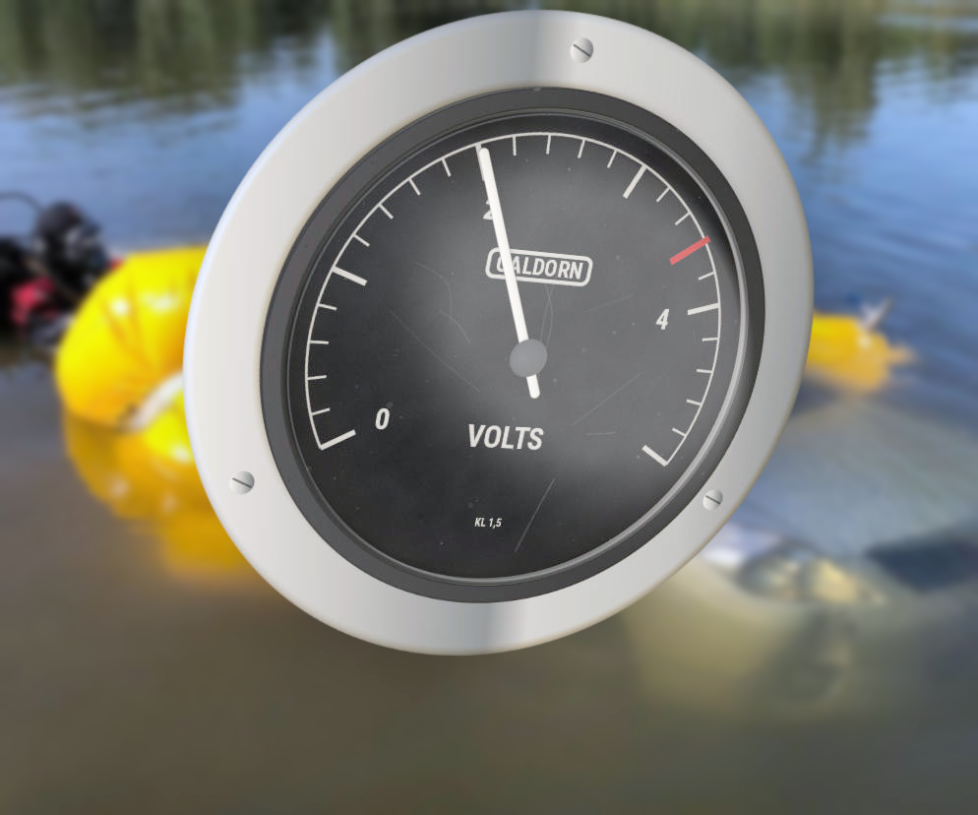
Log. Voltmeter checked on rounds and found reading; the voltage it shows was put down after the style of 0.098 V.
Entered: 2 V
